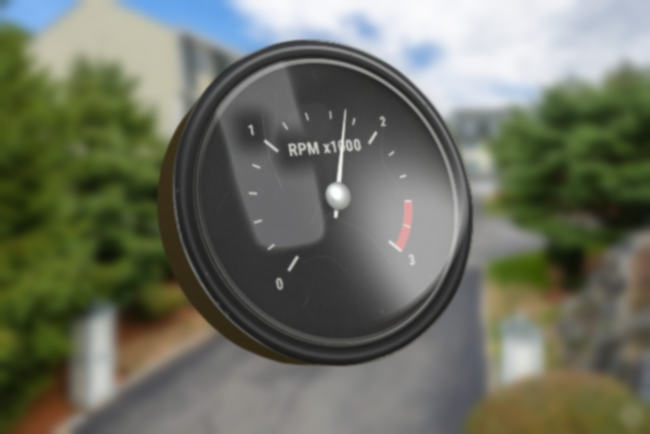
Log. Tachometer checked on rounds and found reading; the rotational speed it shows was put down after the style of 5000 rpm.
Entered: 1700 rpm
